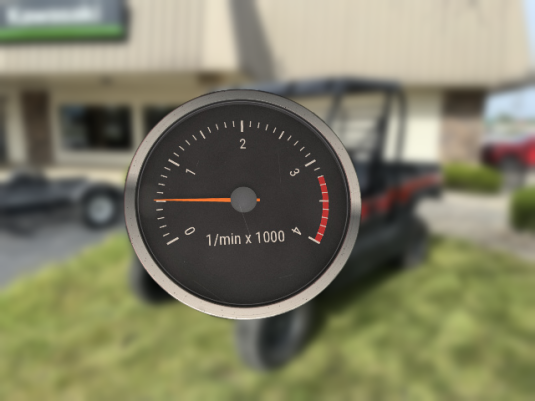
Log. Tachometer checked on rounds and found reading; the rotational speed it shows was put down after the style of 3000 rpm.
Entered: 500 rpm
